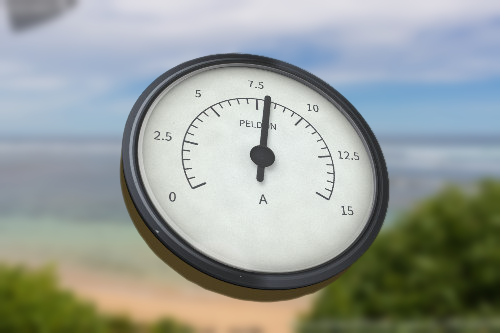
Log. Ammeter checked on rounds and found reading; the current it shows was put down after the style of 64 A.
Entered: 8 A
